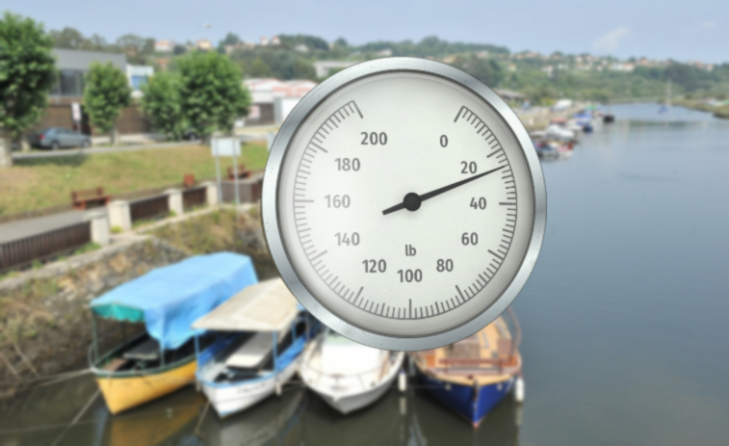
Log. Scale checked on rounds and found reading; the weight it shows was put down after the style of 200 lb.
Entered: 26 lb
